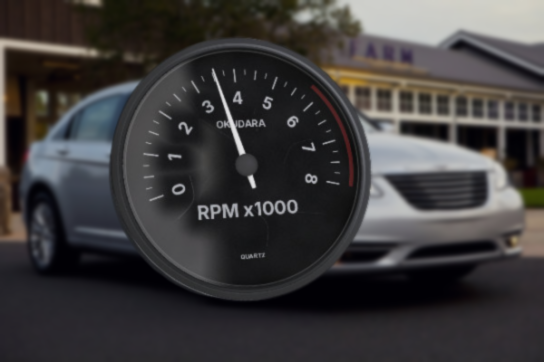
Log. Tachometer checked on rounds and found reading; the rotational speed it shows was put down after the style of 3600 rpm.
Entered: 3500 rpm
